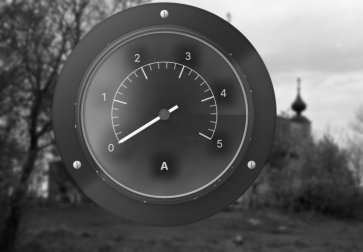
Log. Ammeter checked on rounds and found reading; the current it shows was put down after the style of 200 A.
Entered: 0 A
